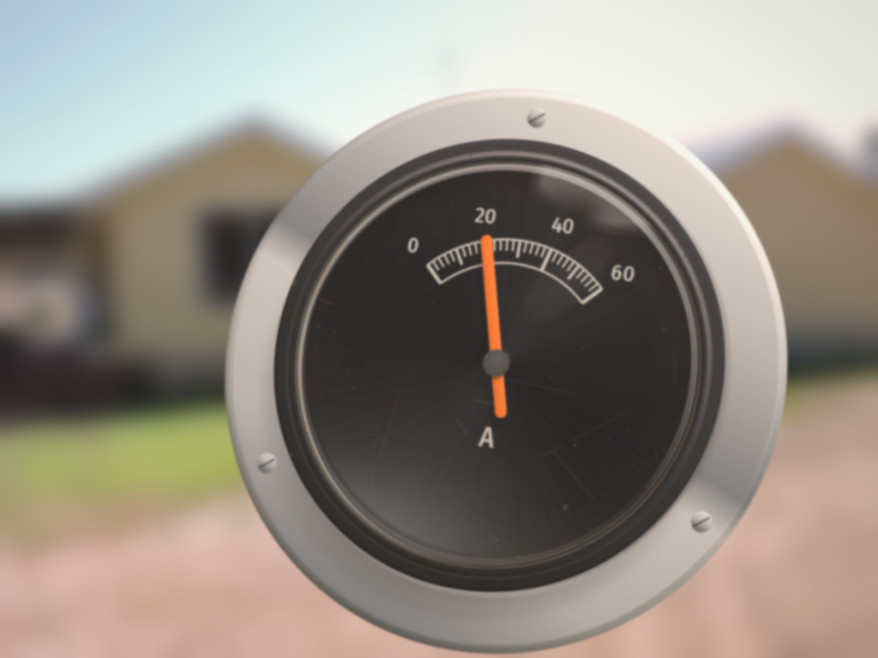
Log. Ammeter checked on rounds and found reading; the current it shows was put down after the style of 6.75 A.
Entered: 20 A
